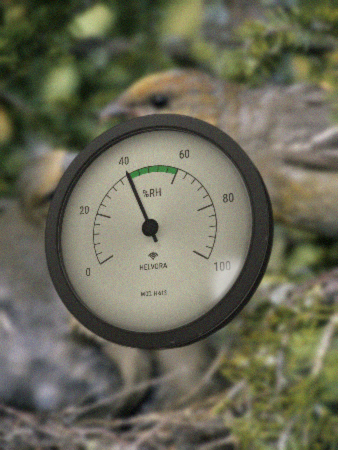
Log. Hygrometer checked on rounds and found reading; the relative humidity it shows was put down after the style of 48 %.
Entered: 40 %
